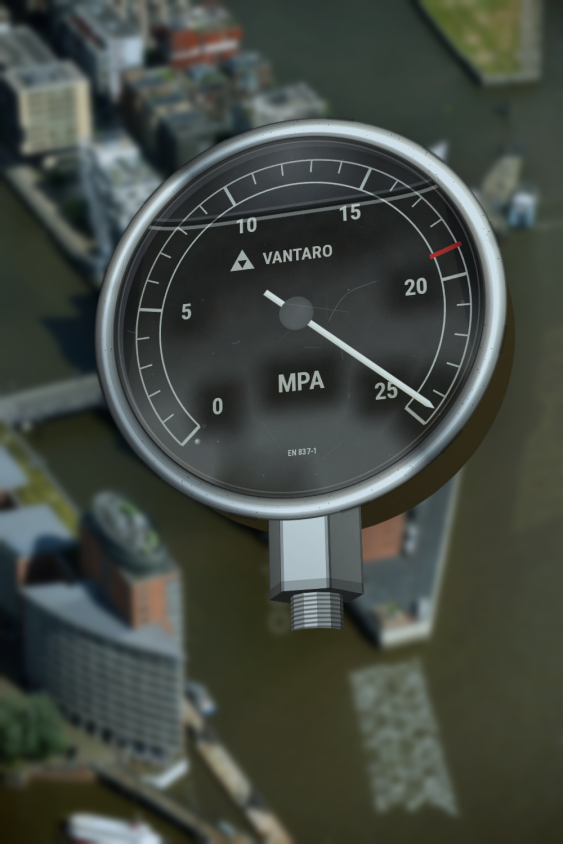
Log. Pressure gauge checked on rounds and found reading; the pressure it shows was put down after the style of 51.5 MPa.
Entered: 24.5 MPa
